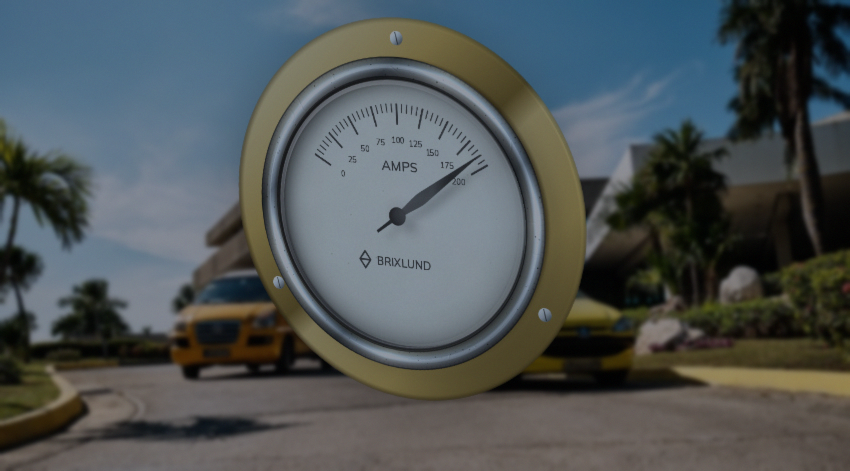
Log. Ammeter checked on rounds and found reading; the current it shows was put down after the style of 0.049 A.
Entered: 190 A
